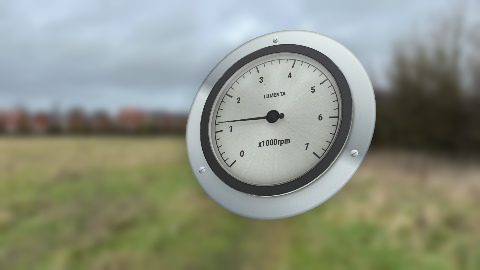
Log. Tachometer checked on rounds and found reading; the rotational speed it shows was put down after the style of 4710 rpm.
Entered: 1200 rpm
